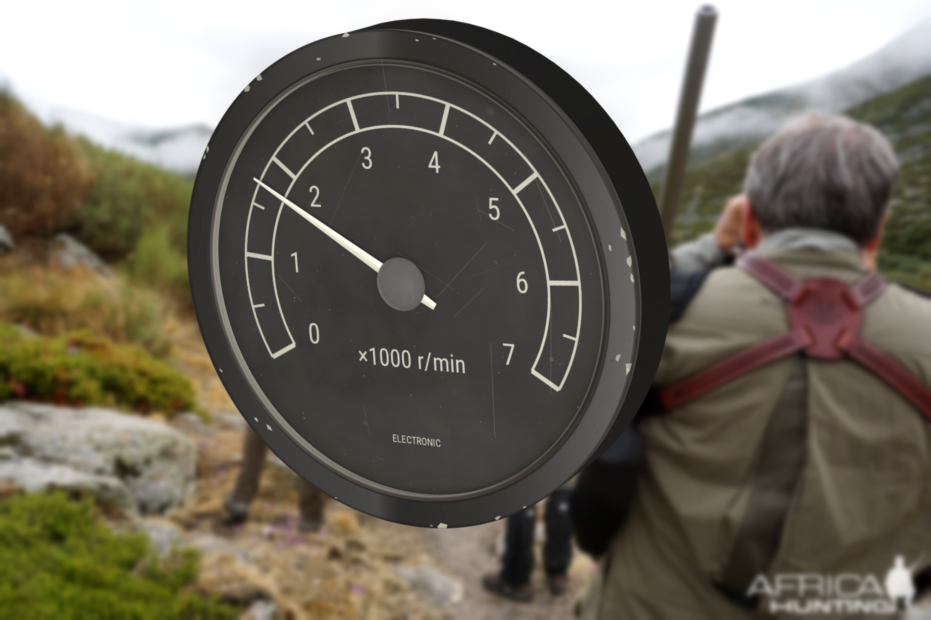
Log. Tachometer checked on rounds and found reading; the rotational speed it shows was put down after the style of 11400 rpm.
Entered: 1750 rpm
